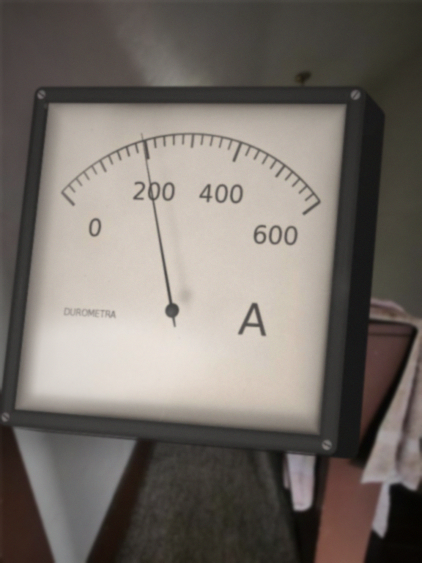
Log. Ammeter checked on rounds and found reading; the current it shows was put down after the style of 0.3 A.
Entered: 200 A
